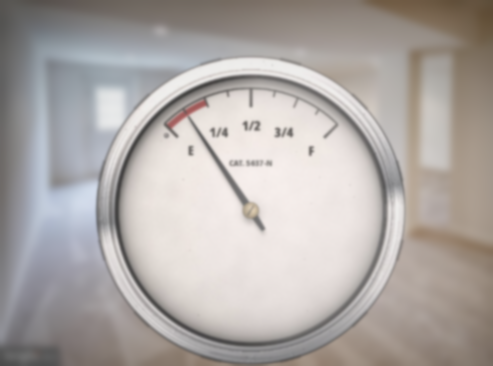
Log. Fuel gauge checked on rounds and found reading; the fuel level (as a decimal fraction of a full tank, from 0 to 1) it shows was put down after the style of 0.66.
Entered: 0.125
